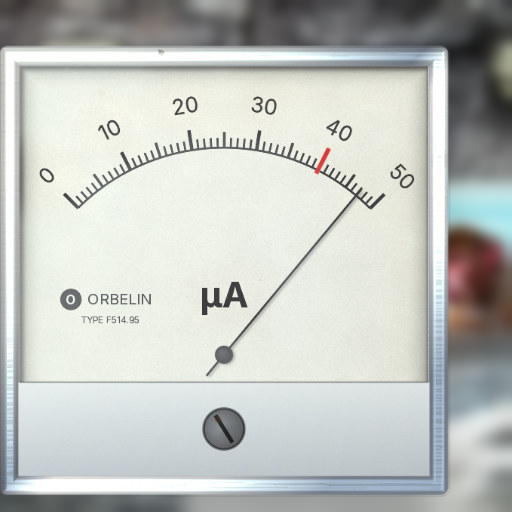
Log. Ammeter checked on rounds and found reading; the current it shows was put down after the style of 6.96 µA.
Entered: 47 µA
